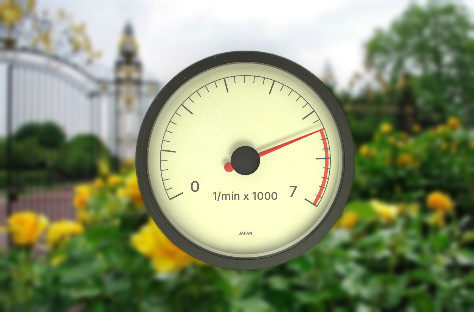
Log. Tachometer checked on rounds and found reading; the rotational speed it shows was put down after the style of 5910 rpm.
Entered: 5400 rpm
